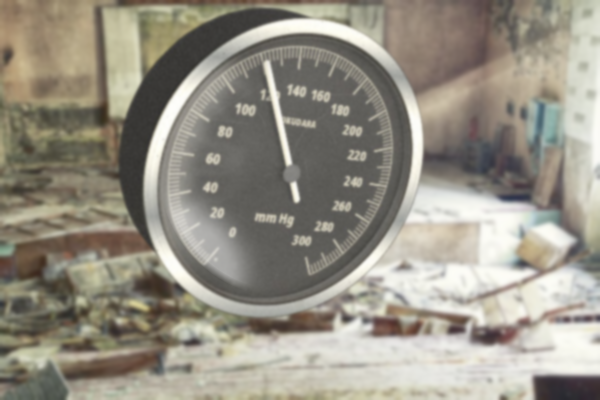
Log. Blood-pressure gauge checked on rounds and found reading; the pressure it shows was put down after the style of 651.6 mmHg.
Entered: 120 mmHg
